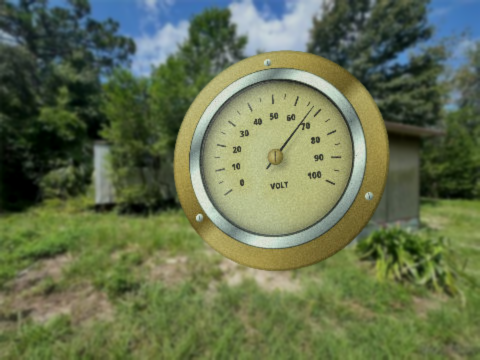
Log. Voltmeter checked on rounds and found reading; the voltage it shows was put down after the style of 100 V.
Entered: 67.5 V
